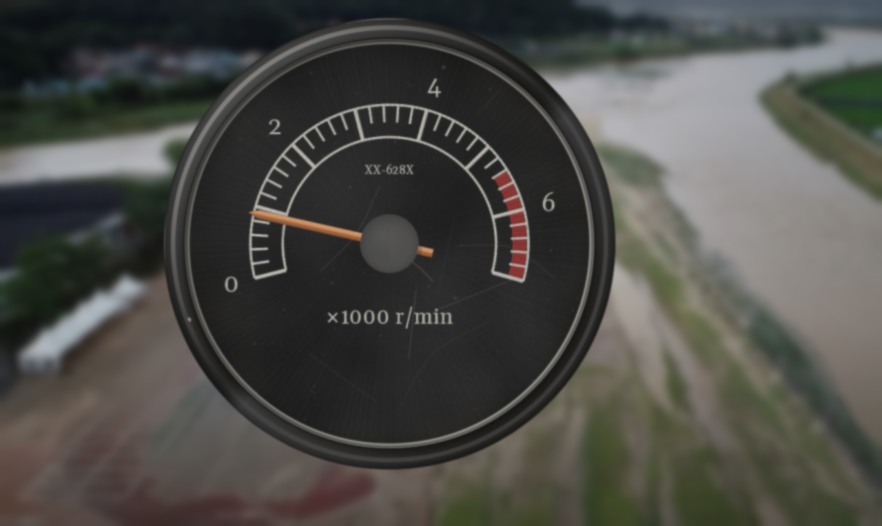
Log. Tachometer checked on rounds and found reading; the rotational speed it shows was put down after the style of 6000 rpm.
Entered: 900 rpm
